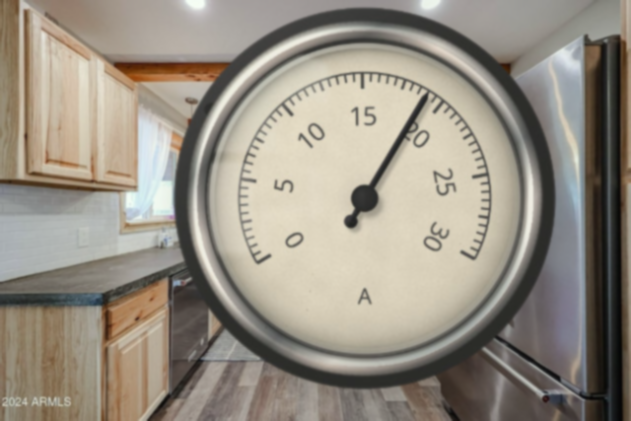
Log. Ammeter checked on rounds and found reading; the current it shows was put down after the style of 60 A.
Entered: 19 A
